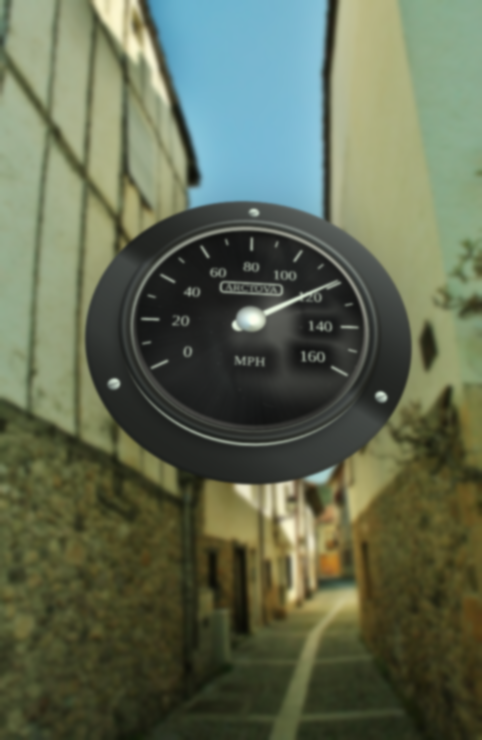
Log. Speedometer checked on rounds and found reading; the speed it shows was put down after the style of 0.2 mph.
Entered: 120 mph
